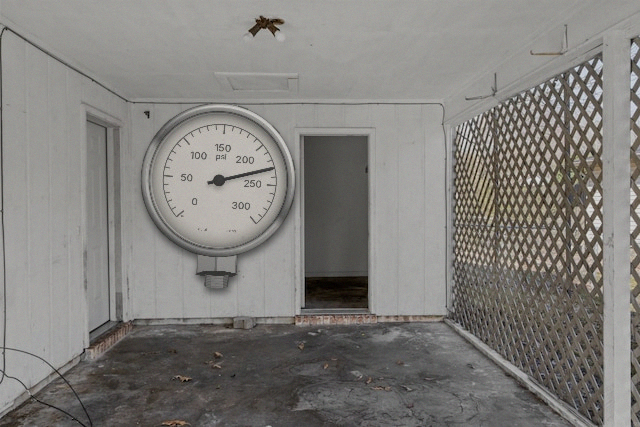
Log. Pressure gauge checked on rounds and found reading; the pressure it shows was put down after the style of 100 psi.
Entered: 230 psi
